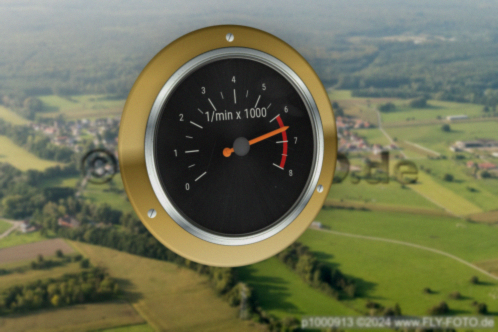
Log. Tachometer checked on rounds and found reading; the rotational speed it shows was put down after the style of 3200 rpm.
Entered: 6500 rpm
